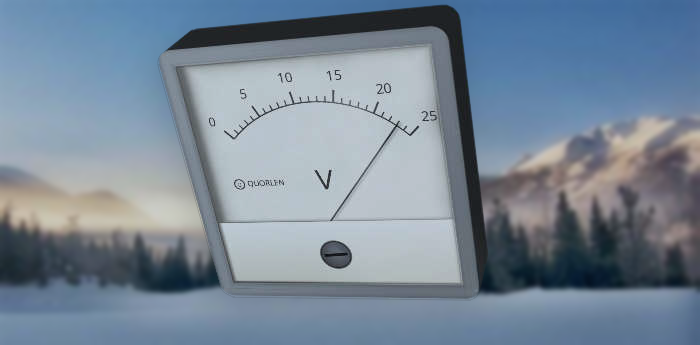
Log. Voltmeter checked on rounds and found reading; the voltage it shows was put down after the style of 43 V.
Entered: 23 V
